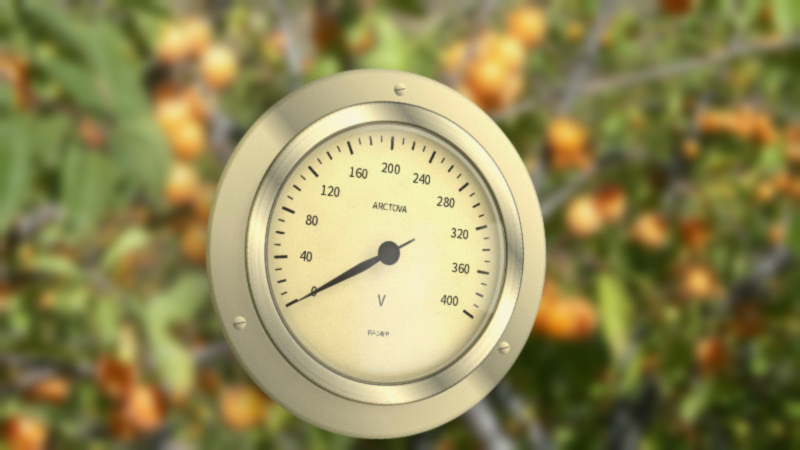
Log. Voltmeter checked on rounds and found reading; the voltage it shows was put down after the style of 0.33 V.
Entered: 0 V
